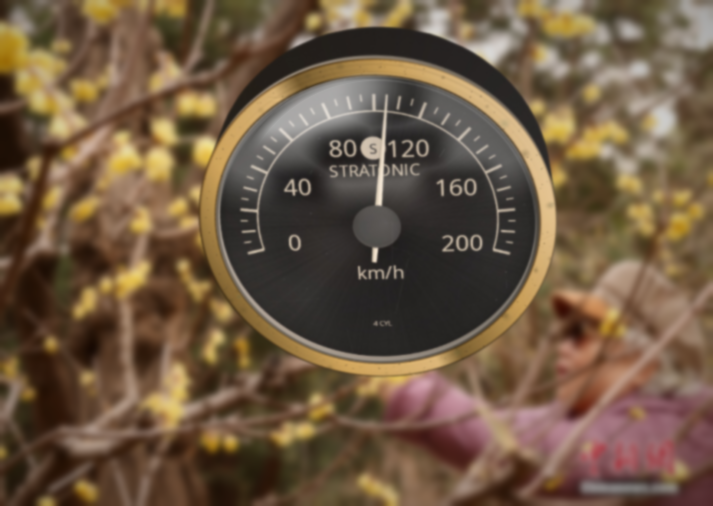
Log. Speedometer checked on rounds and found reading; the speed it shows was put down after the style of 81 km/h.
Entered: 105 km/h
